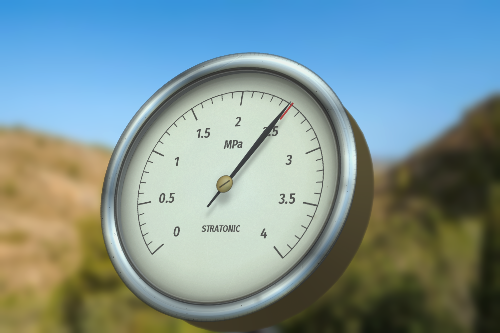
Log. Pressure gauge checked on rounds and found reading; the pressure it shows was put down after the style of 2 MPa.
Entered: 2.5 MPa
